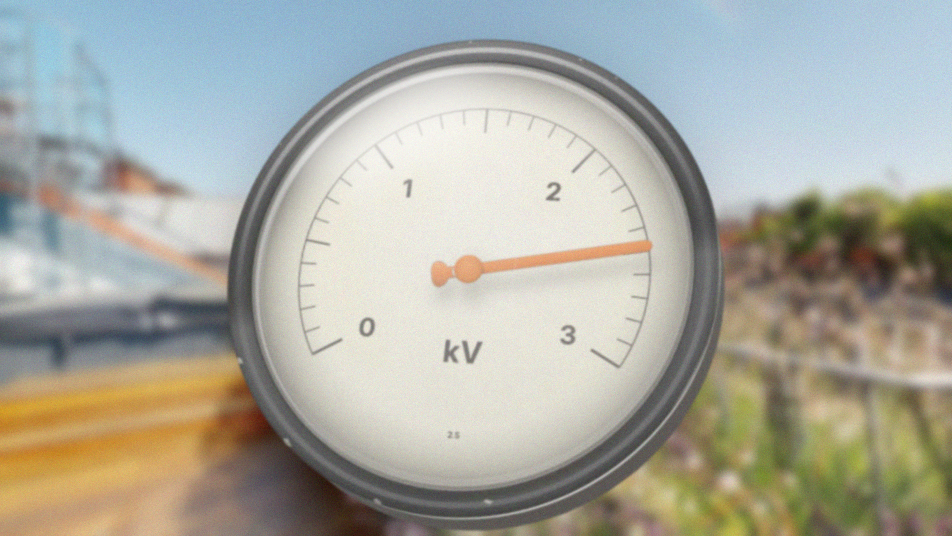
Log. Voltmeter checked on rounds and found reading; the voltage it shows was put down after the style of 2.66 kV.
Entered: 2.5 kV
